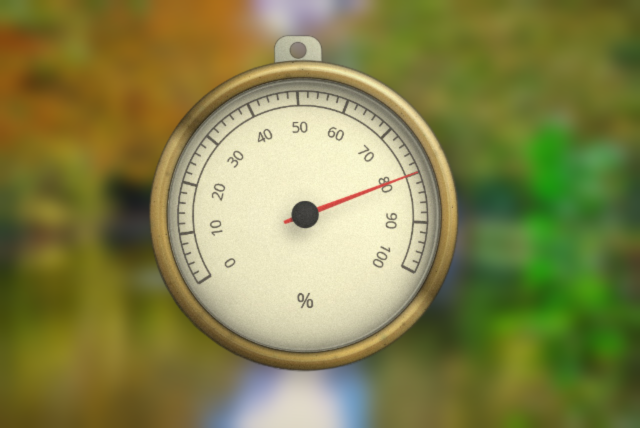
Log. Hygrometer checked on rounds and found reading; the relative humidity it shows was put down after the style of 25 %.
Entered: 80 %
